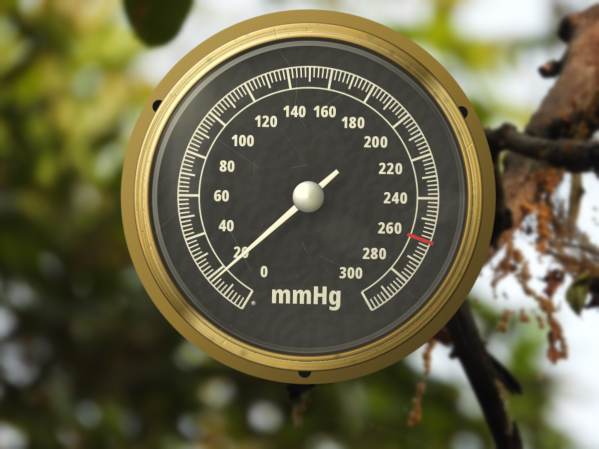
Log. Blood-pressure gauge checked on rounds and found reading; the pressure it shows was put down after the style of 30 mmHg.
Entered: 18 mmHg
